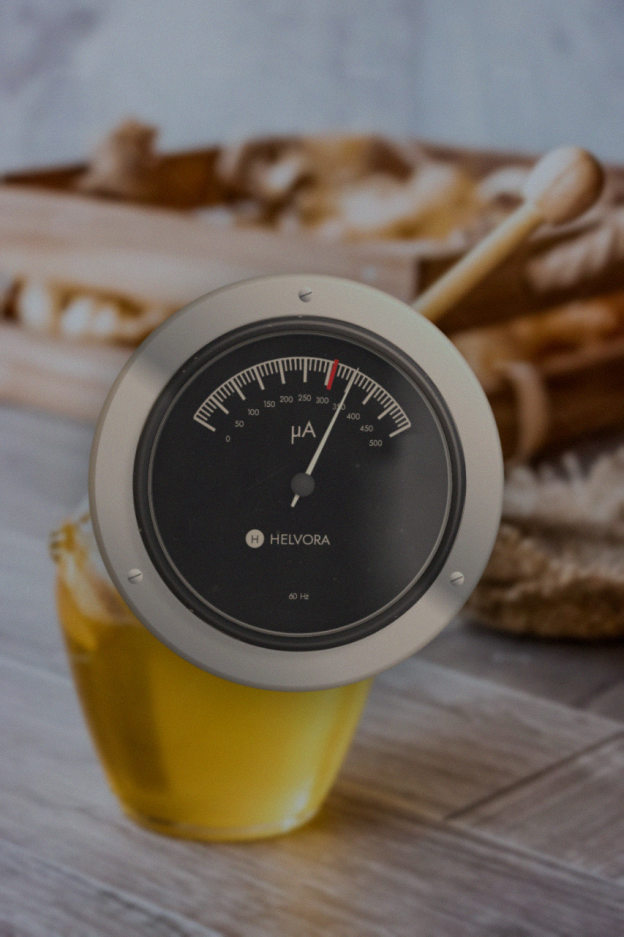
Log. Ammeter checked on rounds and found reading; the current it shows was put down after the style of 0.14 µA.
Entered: 350 µA
